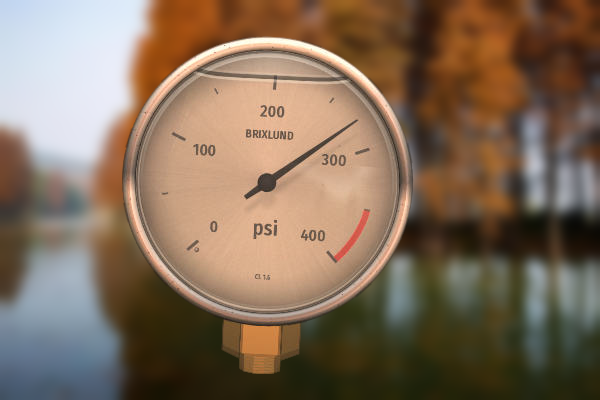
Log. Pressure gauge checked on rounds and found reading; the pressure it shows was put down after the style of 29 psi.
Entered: 275 psi
